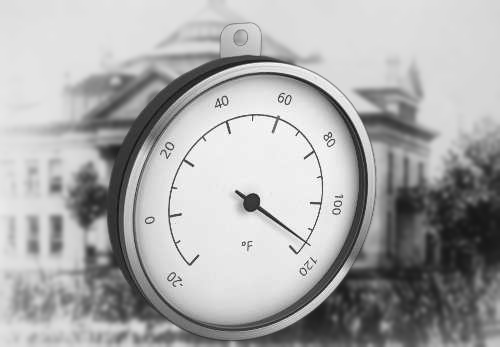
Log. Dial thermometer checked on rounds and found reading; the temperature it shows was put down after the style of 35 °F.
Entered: 115 °F
